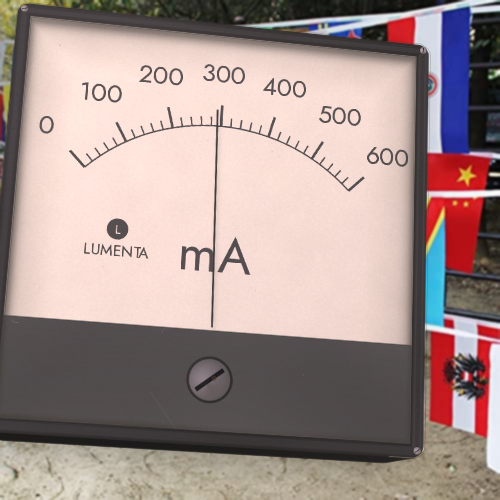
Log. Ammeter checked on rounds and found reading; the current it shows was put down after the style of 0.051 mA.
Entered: 290 mA
